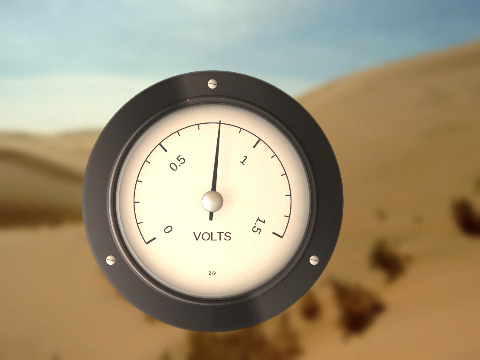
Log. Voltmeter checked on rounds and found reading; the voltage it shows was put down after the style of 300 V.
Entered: 0.8 V
